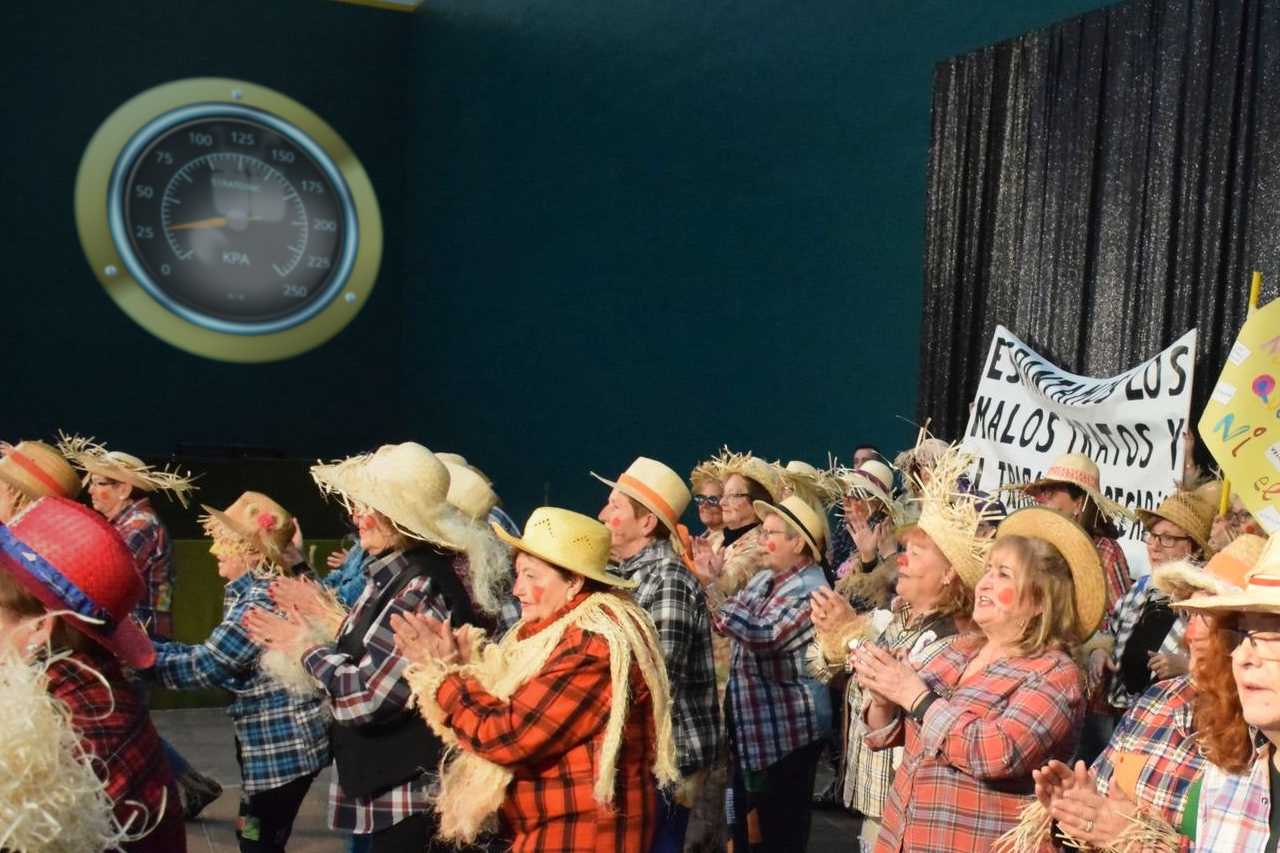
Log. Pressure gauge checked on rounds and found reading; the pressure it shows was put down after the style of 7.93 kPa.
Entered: 25 kPa
